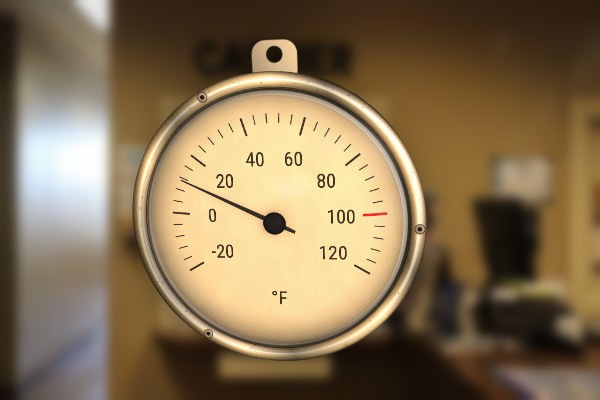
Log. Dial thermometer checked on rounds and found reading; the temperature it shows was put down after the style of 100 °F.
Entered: 12 °F
